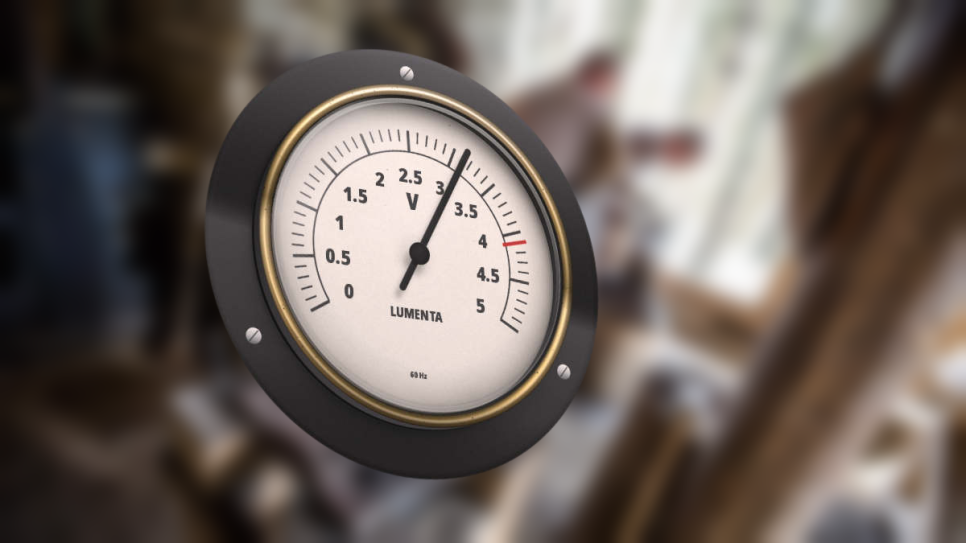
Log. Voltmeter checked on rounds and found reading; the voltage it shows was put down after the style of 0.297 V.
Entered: 3.1 V
